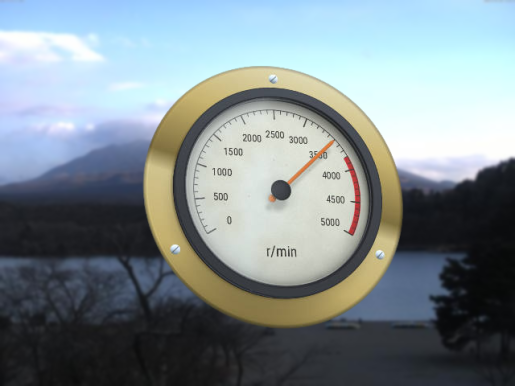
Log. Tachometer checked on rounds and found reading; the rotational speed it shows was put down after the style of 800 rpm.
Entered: 3500 rpm
